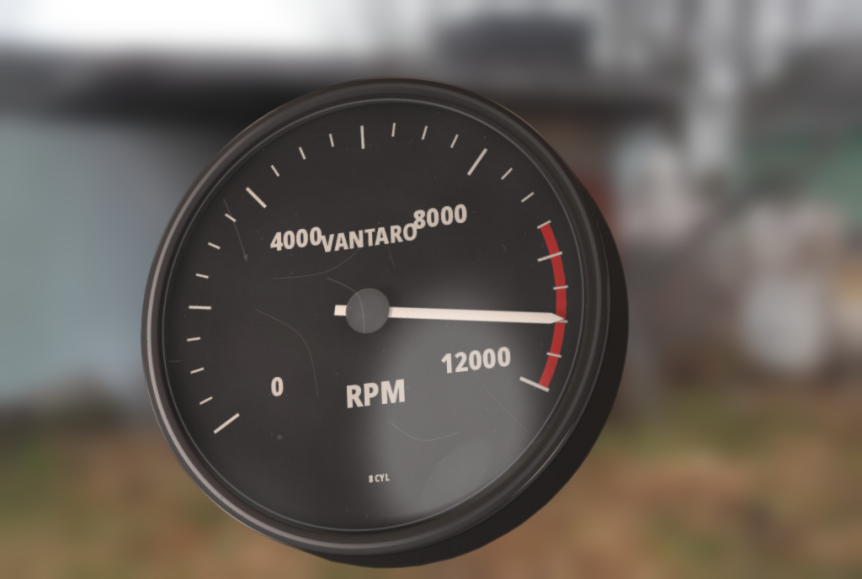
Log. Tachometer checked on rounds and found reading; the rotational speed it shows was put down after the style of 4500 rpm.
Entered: 11000 rpm
